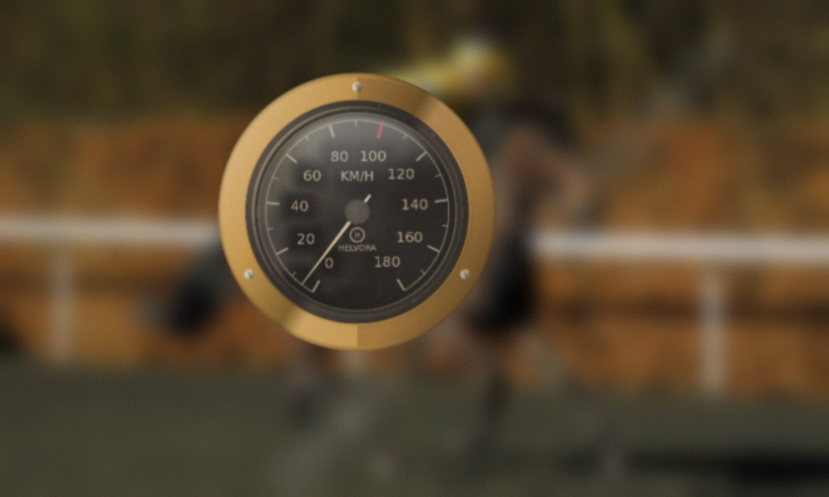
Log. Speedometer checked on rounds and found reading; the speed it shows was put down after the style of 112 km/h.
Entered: 5 km/h
